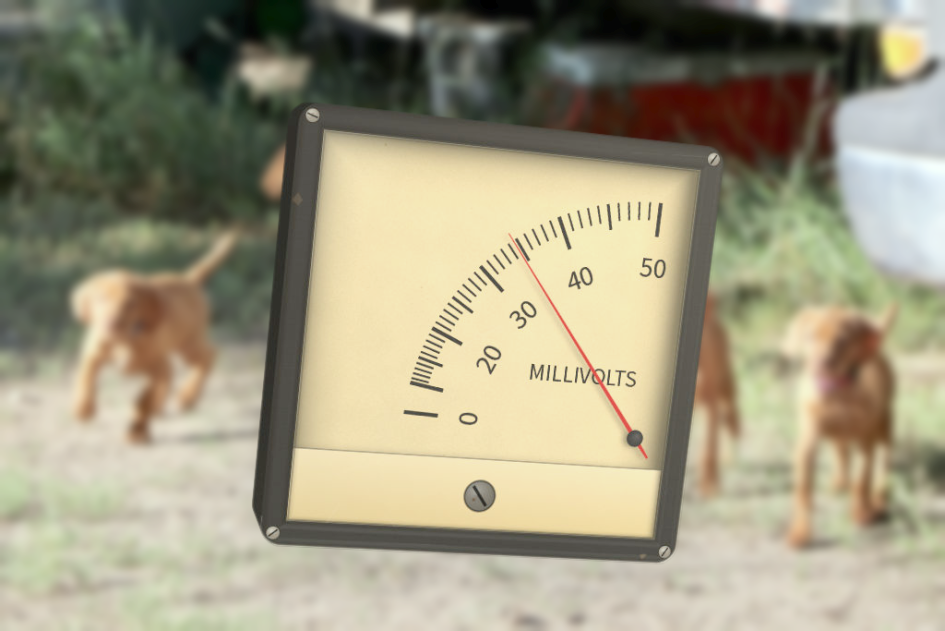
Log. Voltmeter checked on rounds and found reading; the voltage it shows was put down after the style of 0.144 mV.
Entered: 34.5 mV
